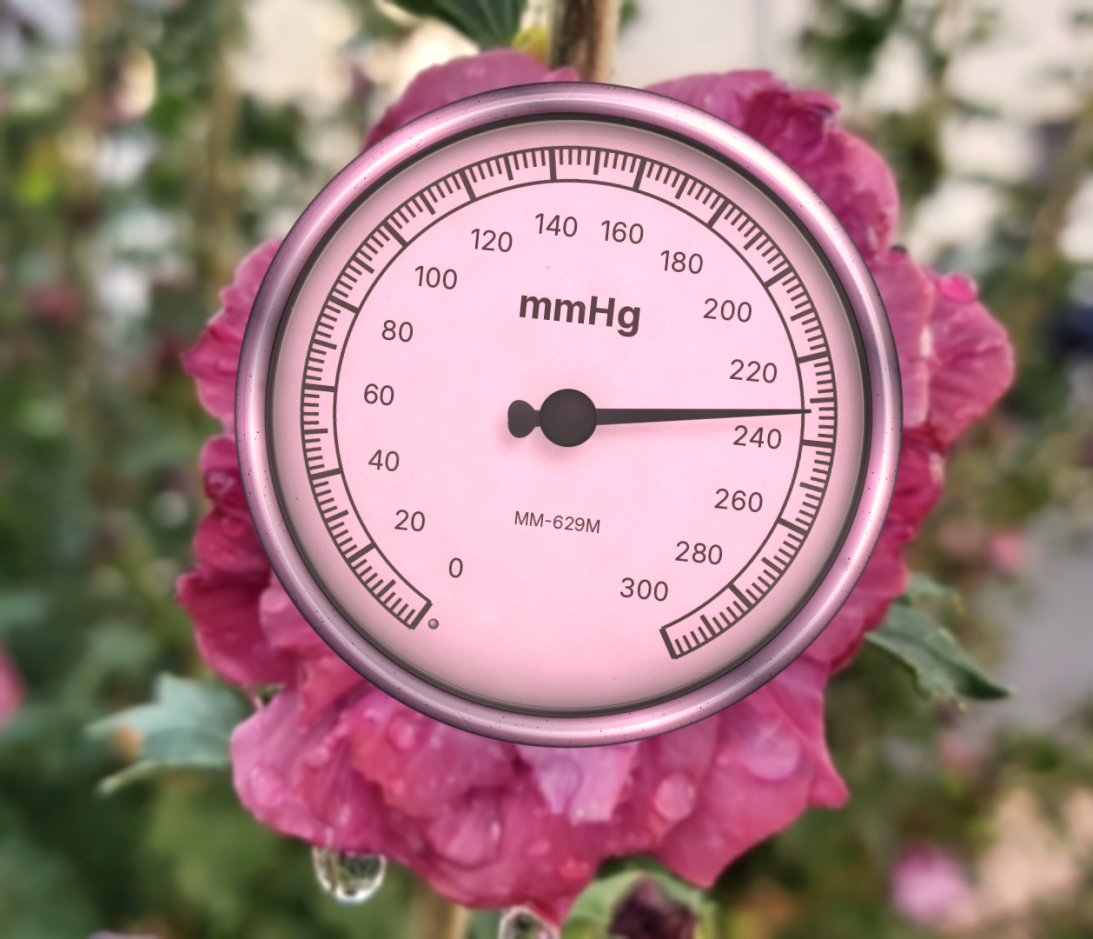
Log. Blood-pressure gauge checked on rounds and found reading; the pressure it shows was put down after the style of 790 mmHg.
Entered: 232 mmHg
